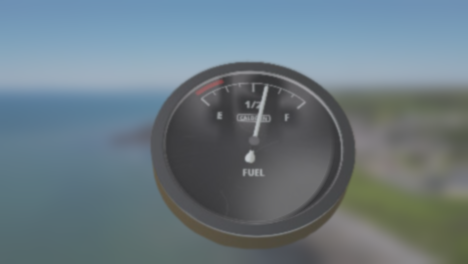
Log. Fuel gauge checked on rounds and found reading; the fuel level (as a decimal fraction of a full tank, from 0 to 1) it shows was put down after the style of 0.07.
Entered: 0.625
